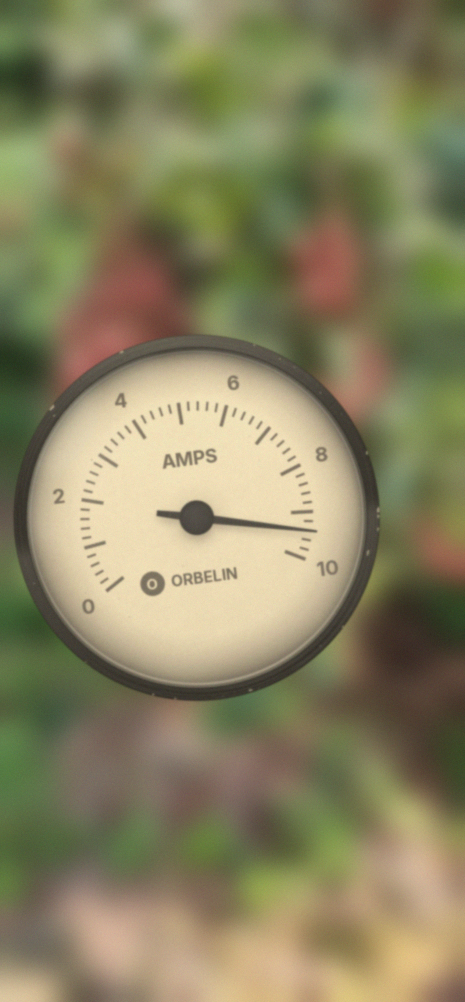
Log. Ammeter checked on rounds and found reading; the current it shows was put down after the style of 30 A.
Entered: 9.4 A
